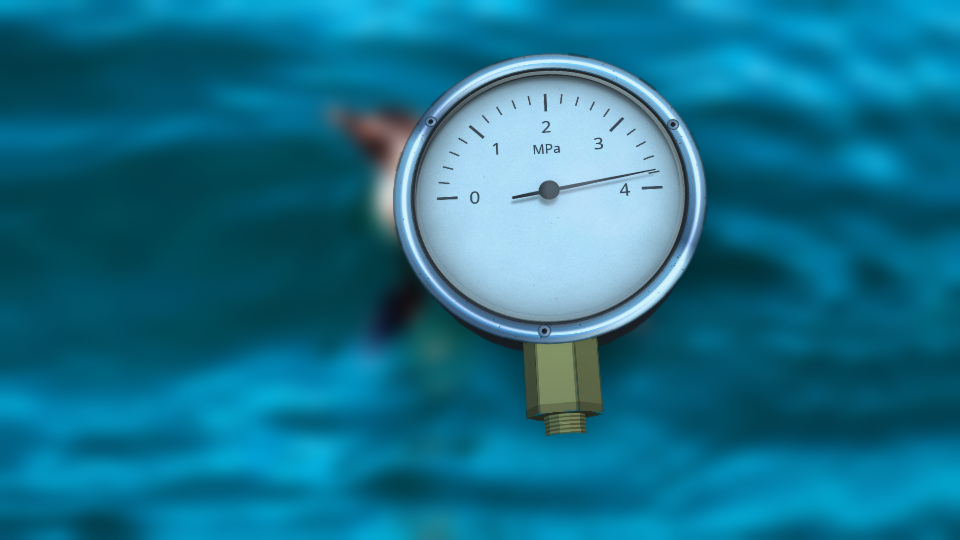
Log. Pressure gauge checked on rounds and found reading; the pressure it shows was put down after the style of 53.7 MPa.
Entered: 3.8 MPa
